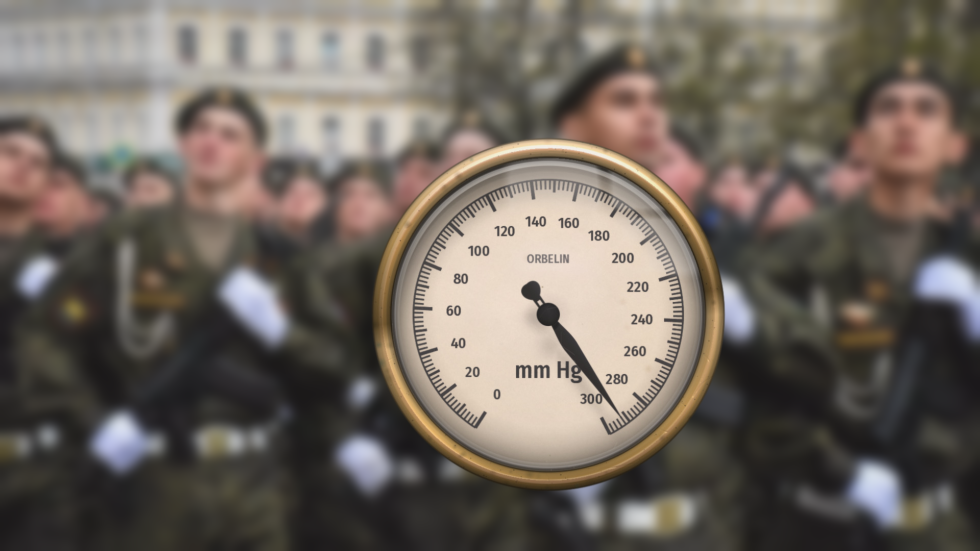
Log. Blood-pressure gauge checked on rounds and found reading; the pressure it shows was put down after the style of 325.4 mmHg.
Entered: 292 mmHg
